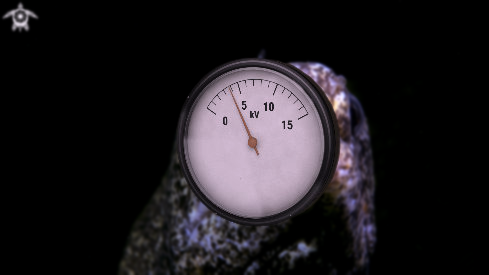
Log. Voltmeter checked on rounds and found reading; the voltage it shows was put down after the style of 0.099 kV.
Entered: 4 kV
